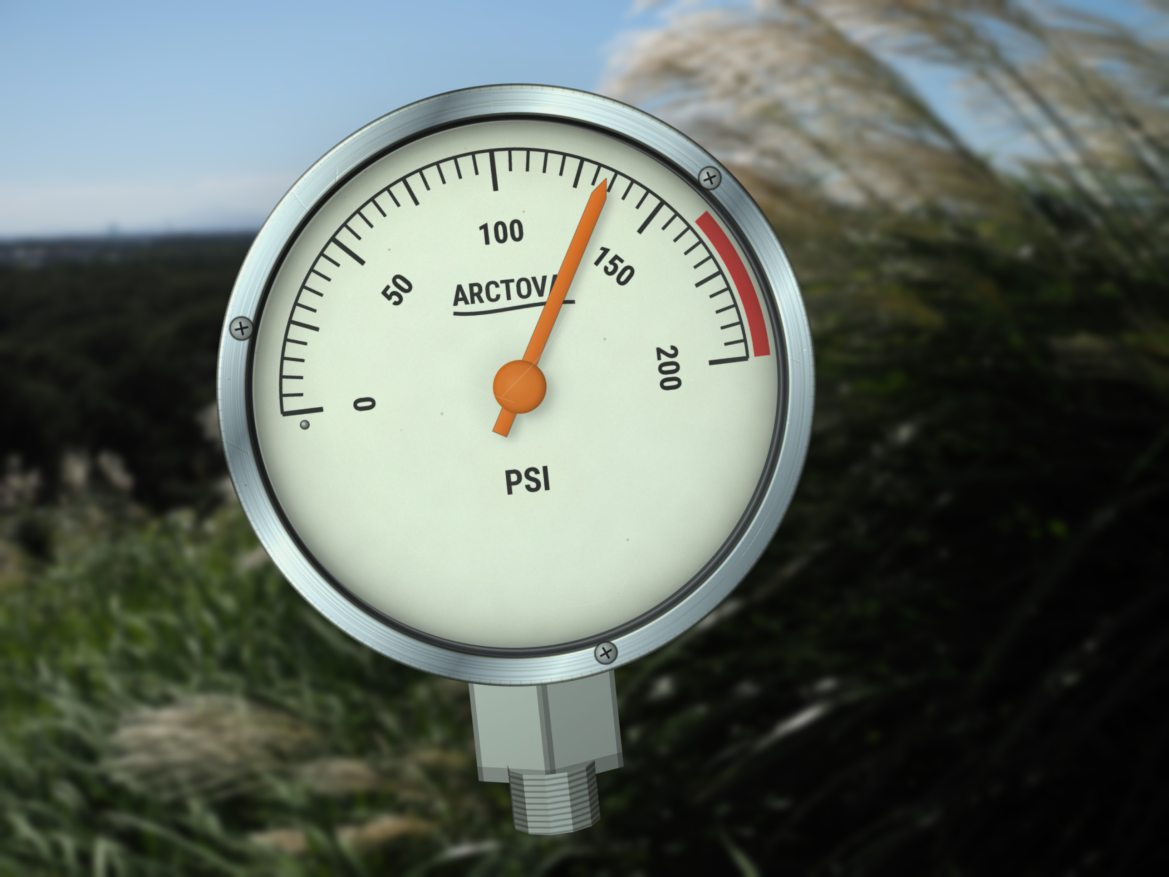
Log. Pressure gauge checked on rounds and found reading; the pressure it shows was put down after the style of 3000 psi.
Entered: 132.5 psi
